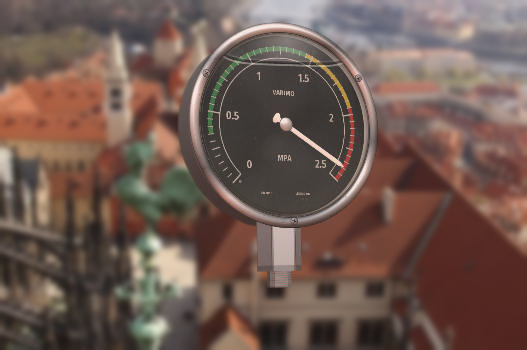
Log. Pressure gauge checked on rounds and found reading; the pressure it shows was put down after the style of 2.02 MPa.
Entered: 2.4 MPa
